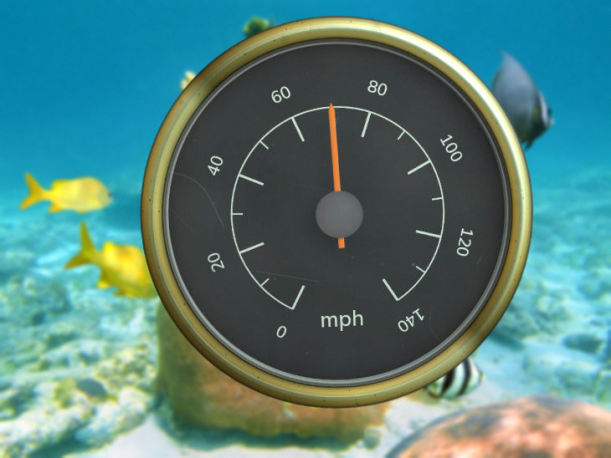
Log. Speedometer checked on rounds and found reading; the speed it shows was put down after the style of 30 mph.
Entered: 70 mph
